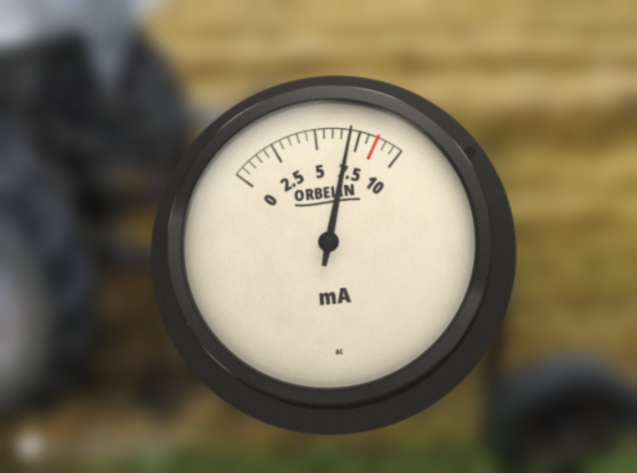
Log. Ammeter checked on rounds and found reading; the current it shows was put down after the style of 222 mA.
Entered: 7 mA
